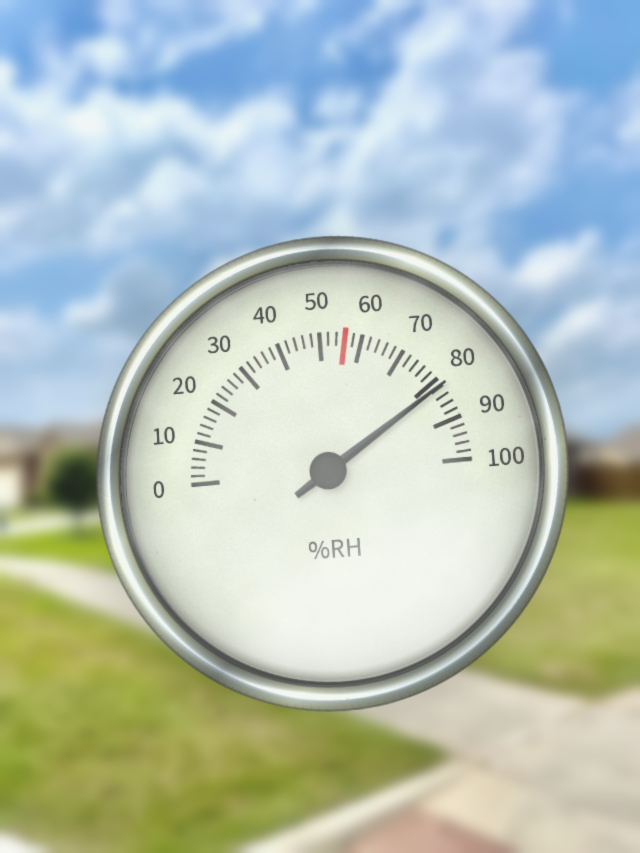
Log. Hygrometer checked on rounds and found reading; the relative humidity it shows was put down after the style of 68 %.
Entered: 82 %
